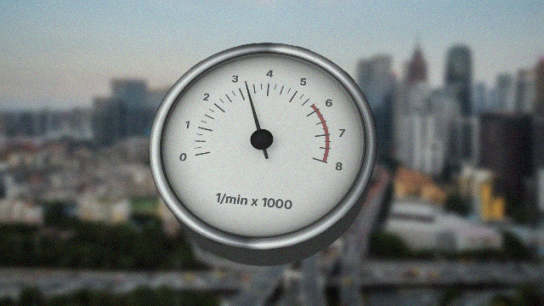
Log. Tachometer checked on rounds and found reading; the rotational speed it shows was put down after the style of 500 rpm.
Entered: 3250 rpm
